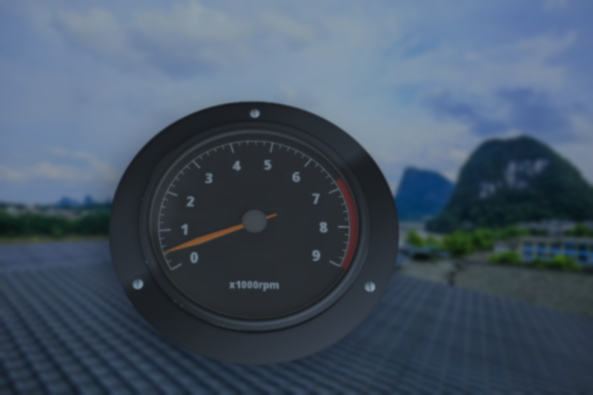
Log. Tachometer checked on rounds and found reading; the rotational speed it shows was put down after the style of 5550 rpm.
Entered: 400 rpm
